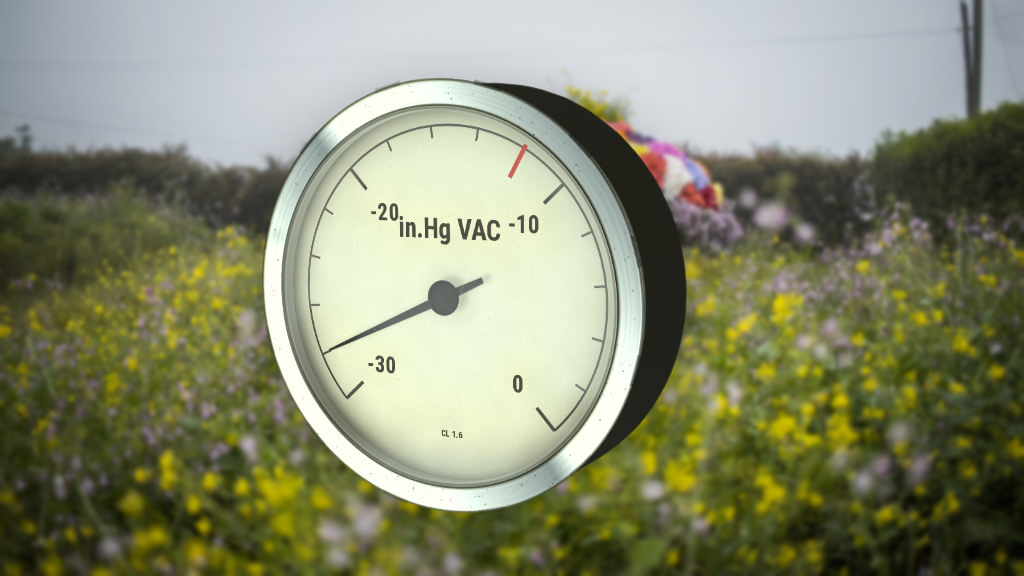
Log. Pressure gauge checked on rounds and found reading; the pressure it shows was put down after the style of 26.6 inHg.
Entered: -28 inHg
